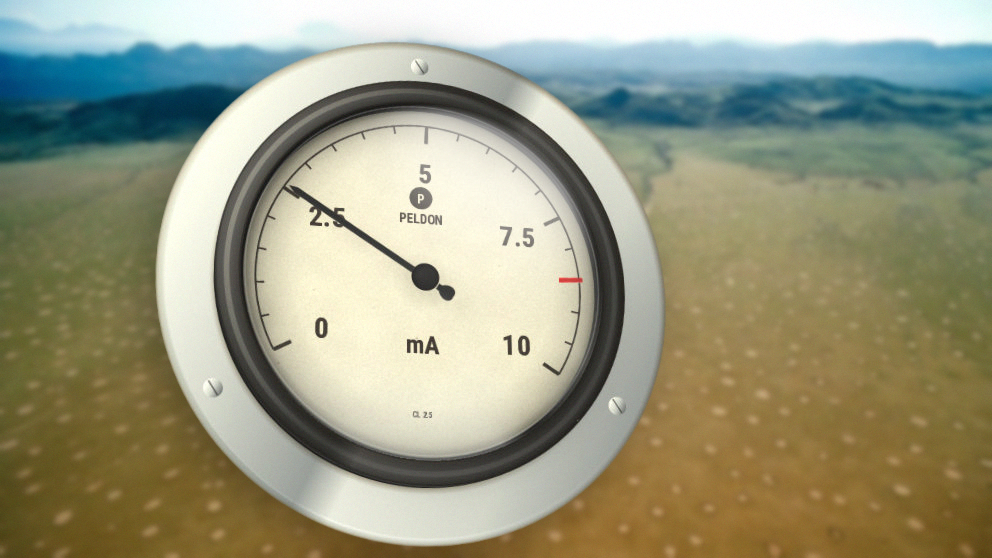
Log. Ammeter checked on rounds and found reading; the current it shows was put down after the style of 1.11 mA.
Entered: 2.5 mA
